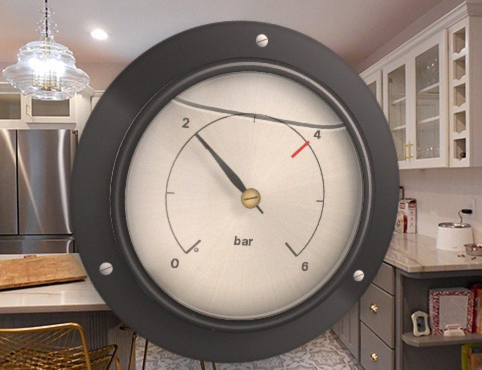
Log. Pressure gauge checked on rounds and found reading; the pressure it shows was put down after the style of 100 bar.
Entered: 2 bar
